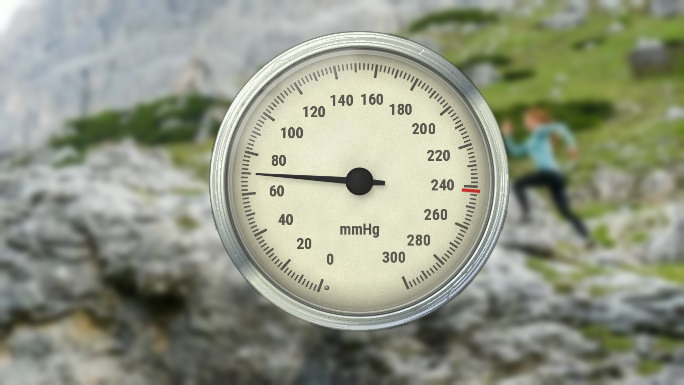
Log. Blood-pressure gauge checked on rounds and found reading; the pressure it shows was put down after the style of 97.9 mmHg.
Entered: 70 mmHg
